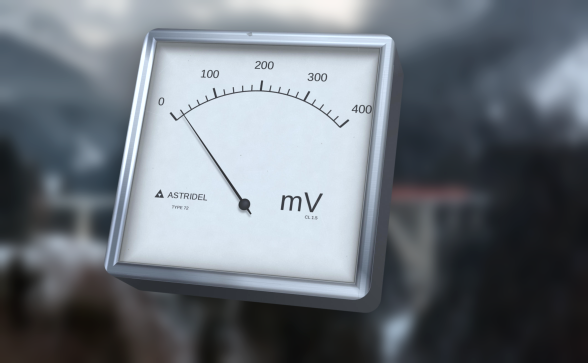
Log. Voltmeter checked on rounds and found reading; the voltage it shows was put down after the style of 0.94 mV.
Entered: 20 mV
